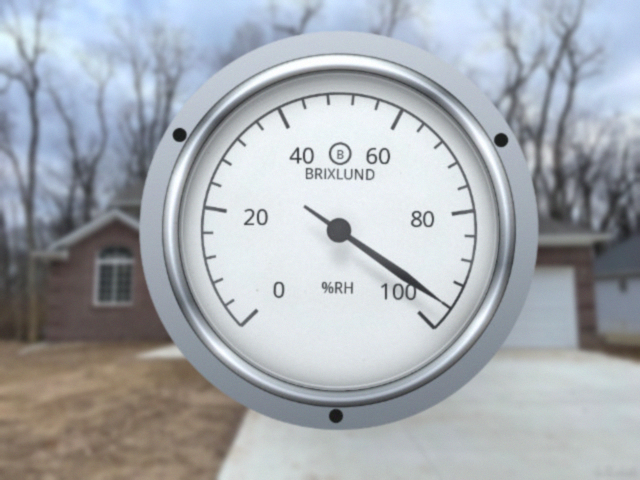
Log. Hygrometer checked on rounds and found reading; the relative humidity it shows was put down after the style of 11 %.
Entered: 96 %
